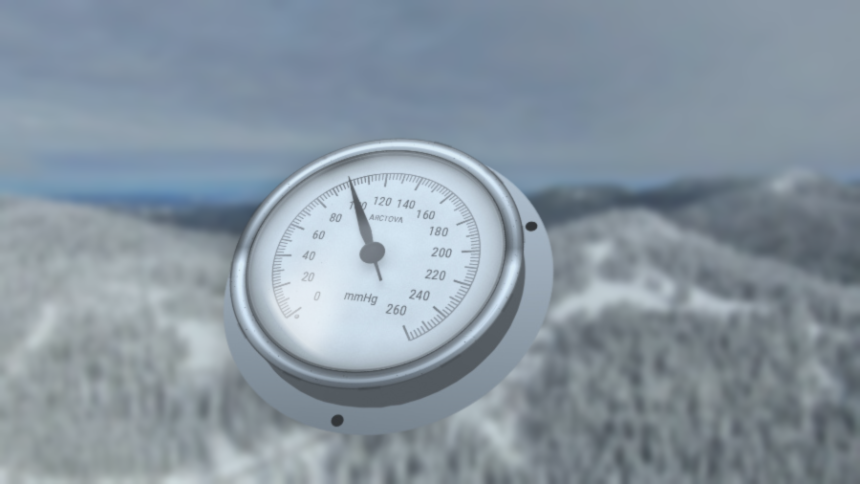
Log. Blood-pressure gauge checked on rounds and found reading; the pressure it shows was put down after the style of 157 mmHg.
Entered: 100 mmHg
